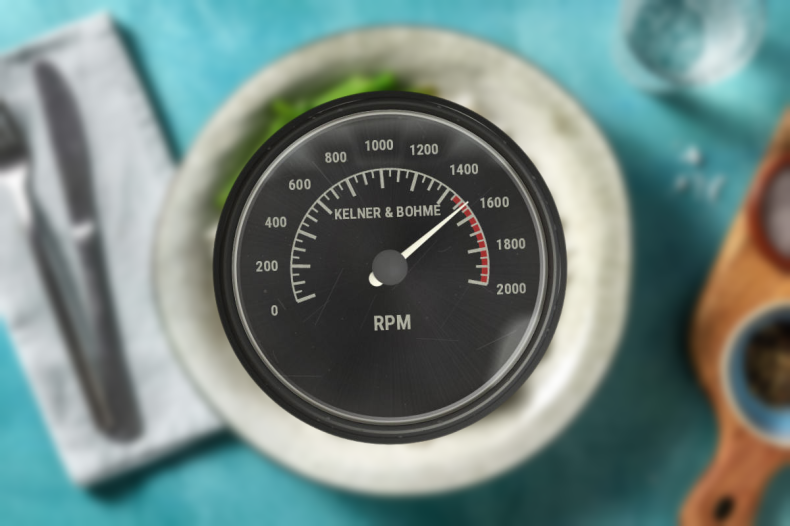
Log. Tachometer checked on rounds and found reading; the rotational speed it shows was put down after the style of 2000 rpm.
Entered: 1525 rpm
